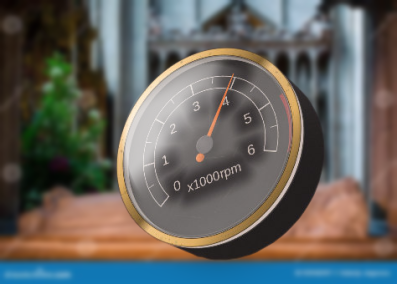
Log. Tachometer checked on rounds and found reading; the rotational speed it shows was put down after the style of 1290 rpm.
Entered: 4000 rpm
